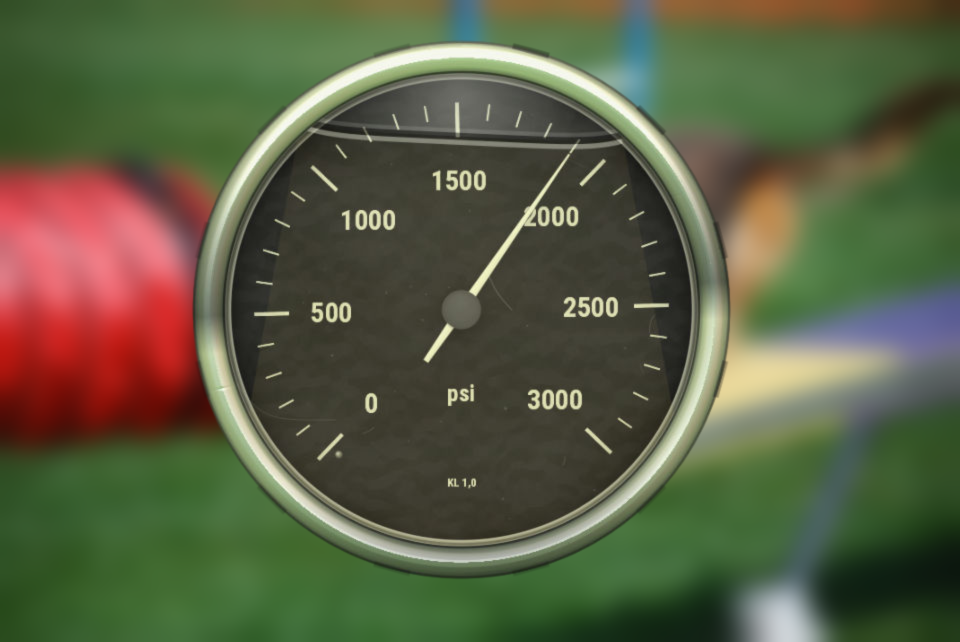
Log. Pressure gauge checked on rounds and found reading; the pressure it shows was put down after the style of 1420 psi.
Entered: 1900 psi
